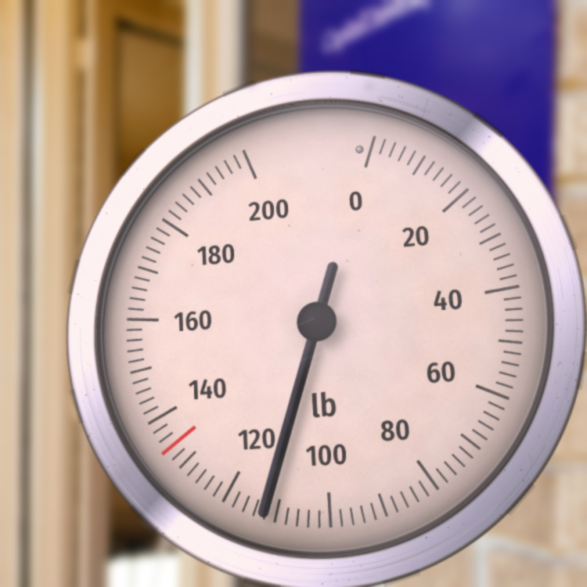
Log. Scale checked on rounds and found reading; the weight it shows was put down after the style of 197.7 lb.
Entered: 112 lb
